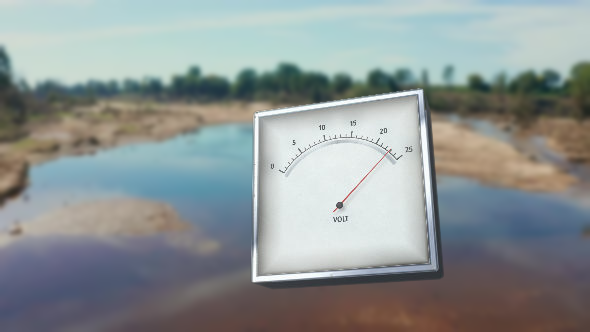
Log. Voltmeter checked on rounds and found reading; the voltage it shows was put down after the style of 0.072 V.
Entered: 23 V
